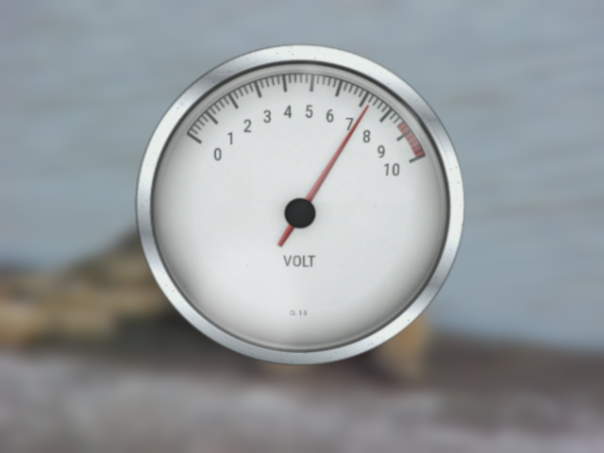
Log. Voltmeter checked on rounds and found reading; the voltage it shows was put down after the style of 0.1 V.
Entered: 7.2 V
